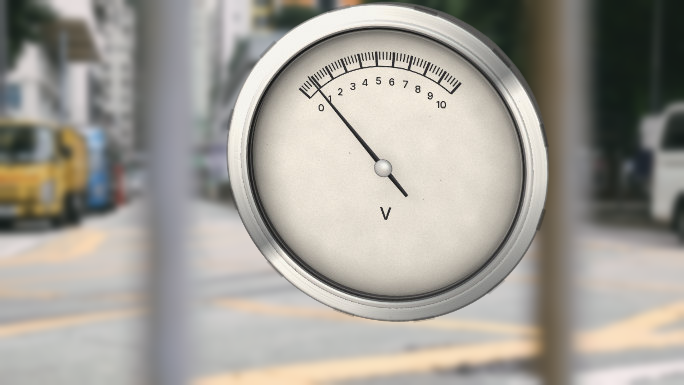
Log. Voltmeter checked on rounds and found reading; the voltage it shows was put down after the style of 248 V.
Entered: 1 V
